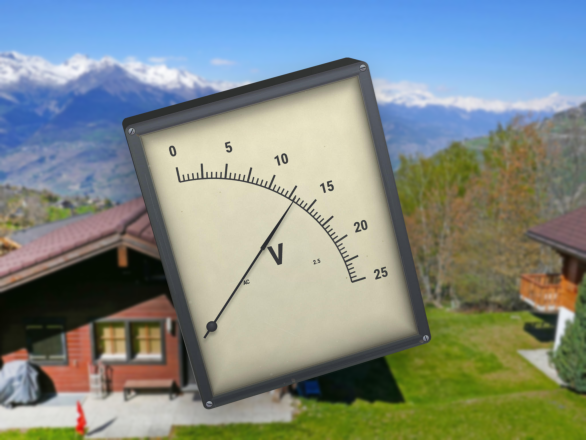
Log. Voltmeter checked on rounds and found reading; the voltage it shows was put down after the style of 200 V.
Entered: 13 V
